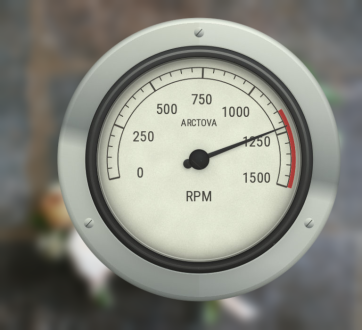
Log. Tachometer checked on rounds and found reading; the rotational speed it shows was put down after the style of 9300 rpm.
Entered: 1225 rpm
